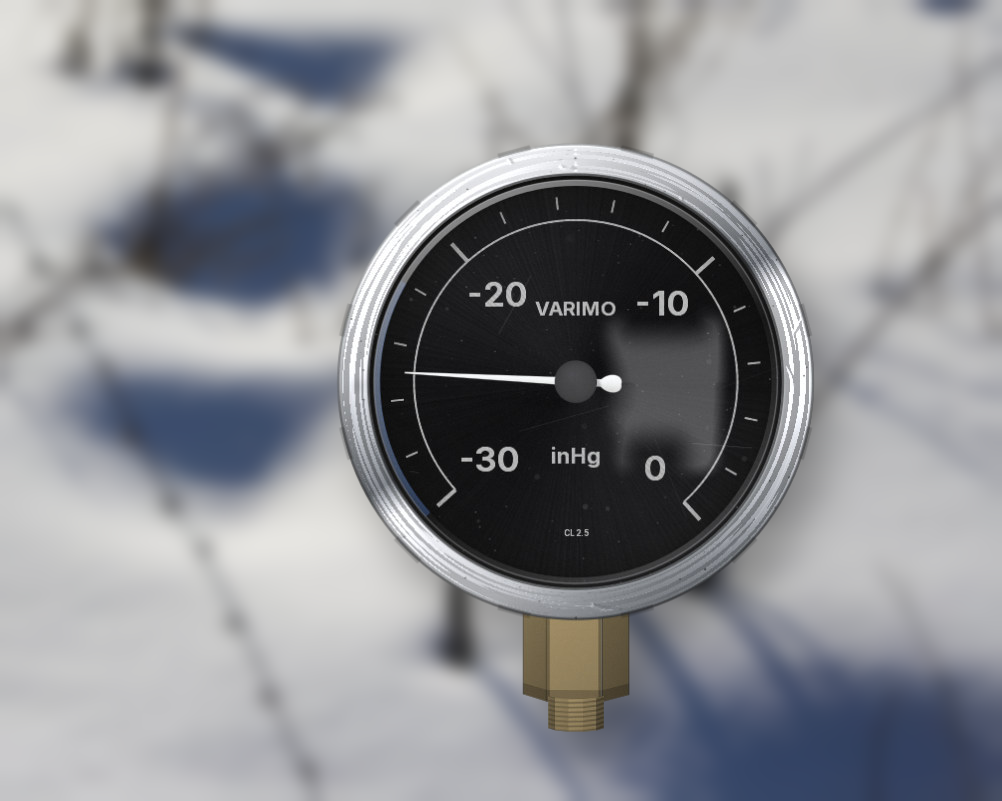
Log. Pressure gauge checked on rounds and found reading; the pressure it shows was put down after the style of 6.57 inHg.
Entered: -25 inHg
